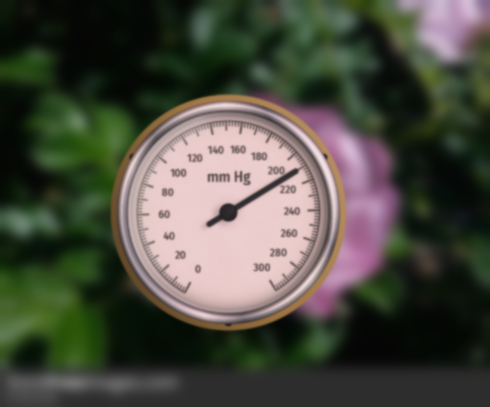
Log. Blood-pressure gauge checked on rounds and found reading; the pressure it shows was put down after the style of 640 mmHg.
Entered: 210 mmHg
